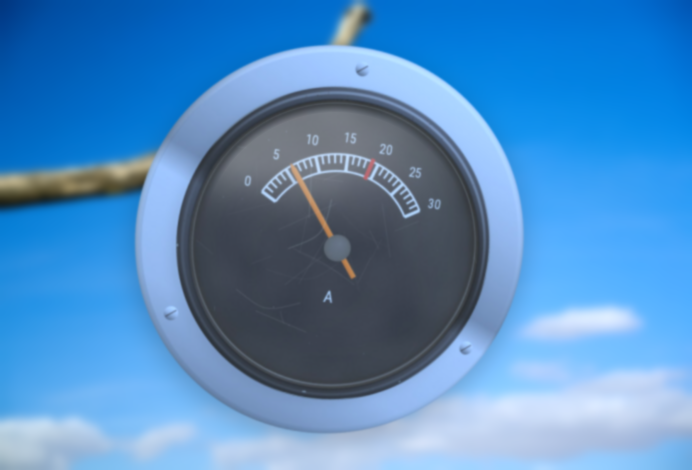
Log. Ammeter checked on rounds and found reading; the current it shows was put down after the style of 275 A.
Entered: 6 A
